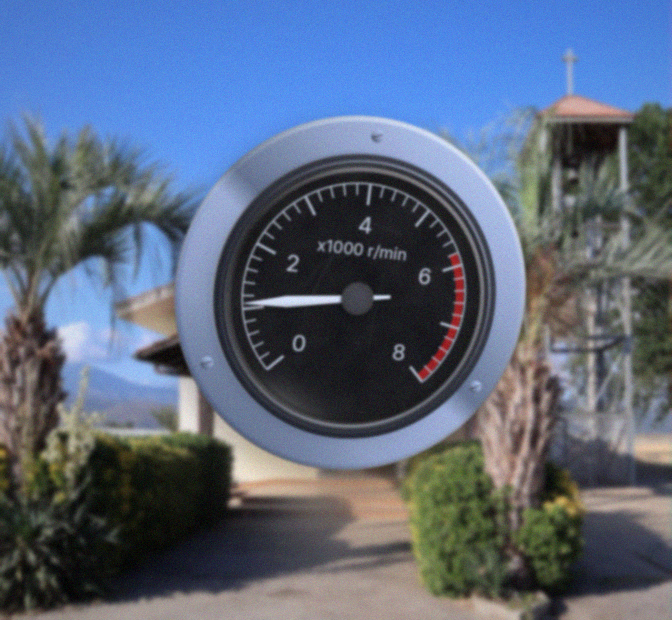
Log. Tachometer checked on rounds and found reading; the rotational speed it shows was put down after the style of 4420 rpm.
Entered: 1100 rpm
